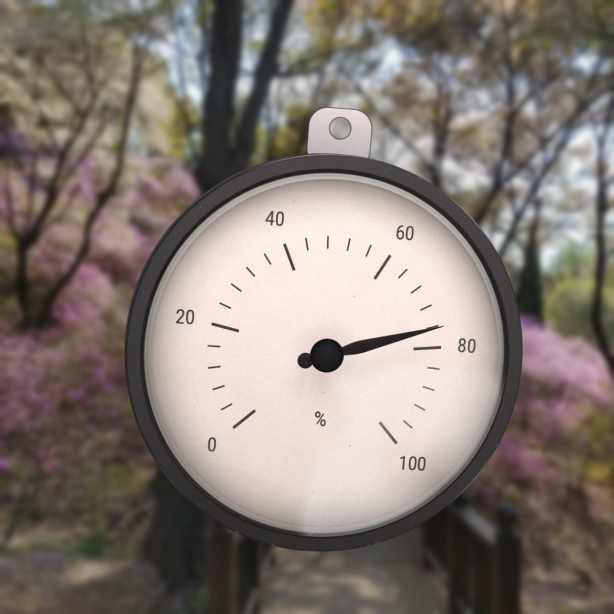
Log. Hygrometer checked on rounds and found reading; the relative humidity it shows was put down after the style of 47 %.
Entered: 76 %
